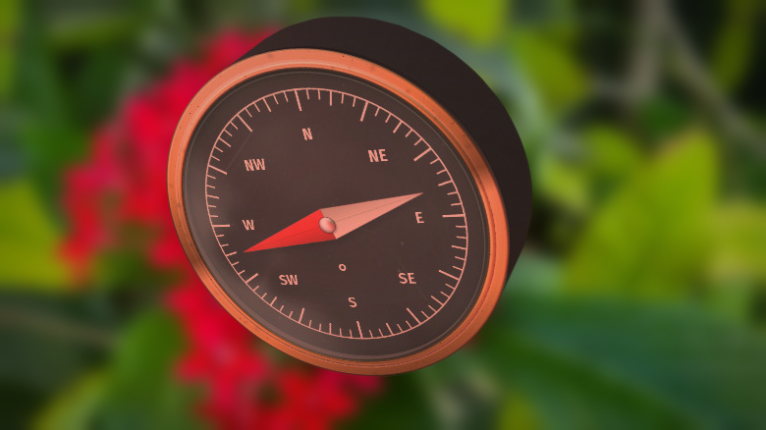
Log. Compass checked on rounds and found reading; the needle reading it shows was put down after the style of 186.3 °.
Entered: 255 °
